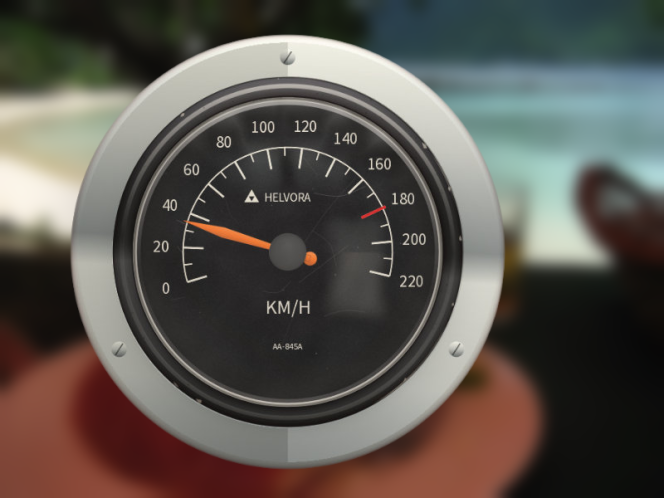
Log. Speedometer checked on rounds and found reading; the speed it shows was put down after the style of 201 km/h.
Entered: 35 km/h
